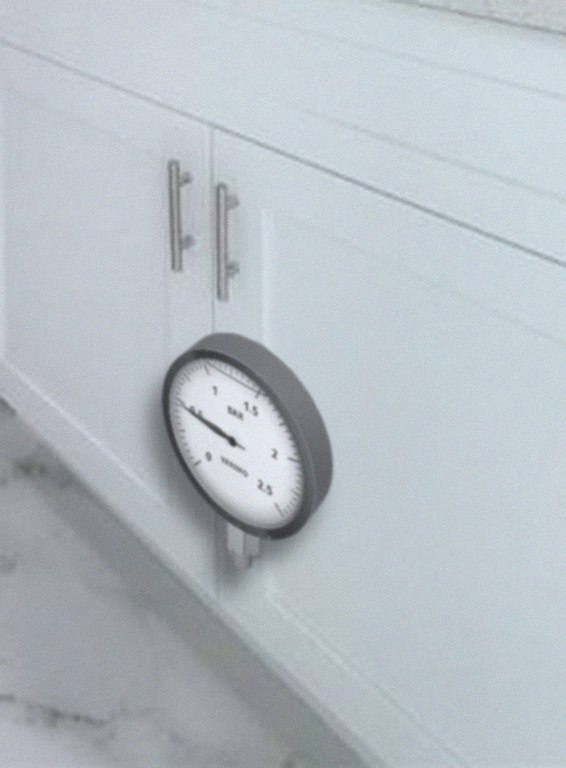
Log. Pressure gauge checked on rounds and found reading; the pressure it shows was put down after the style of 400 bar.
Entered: 0.5 bar
